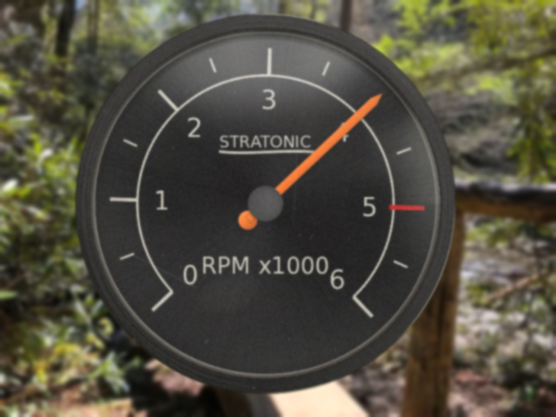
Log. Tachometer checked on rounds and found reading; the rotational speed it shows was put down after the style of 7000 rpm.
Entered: 4000 rpm
